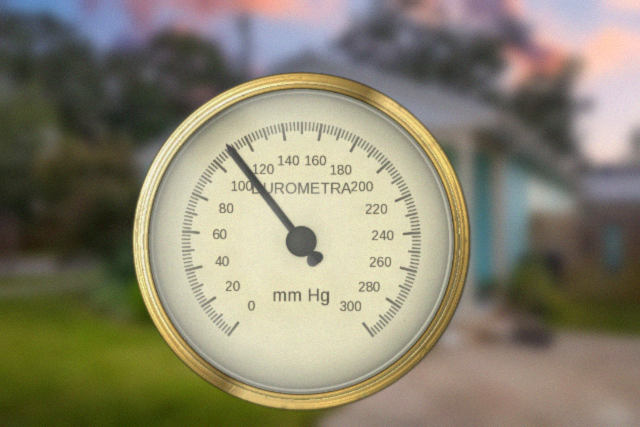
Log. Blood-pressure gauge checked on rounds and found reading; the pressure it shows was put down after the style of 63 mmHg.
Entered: 110 mmHg
